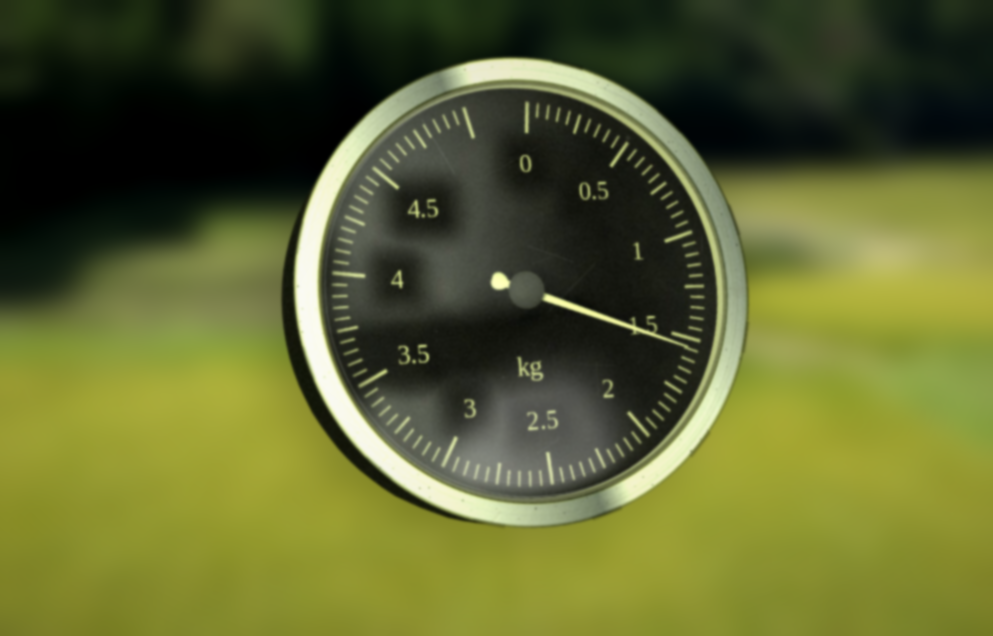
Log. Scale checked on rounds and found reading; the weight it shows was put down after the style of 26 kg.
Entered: 1.55 kg
